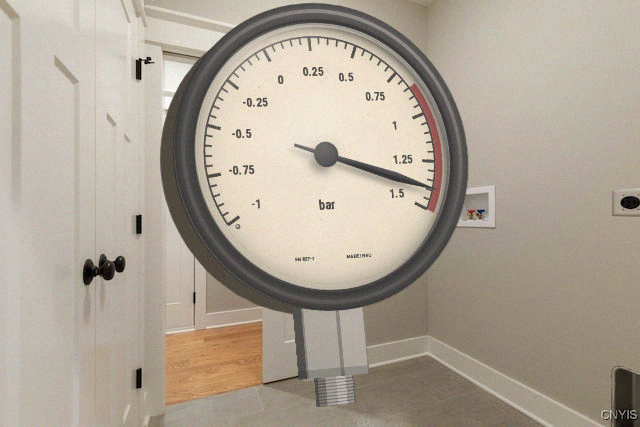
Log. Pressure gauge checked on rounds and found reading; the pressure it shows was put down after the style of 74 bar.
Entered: 1.4 bar
